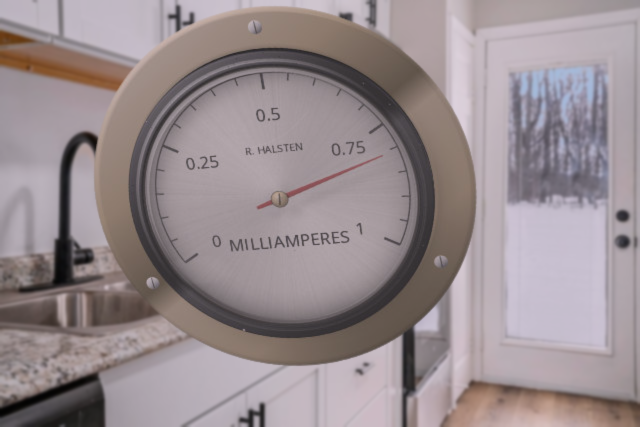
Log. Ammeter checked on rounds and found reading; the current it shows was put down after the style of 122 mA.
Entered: 0.8 mA
